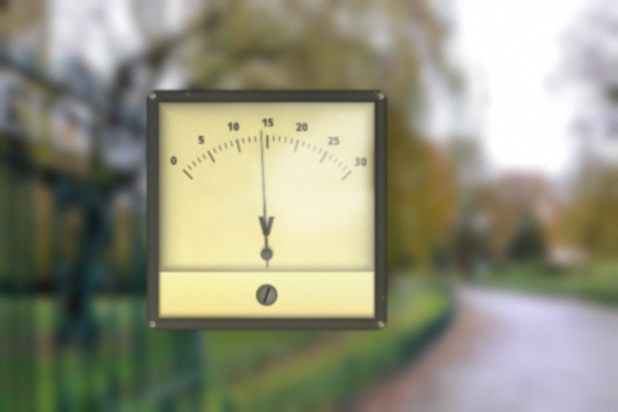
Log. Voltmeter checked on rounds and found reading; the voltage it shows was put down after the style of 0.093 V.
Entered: 14 V
